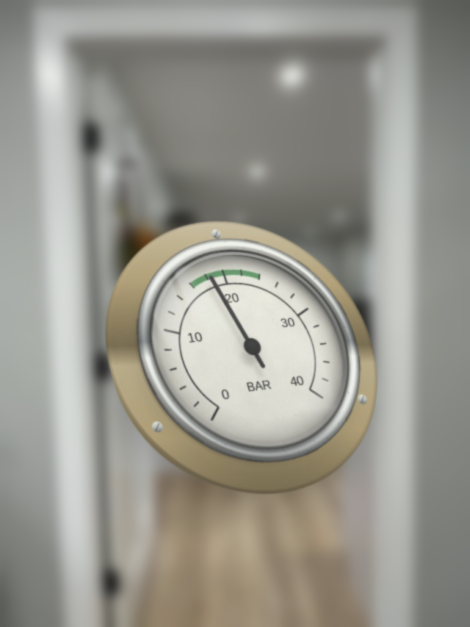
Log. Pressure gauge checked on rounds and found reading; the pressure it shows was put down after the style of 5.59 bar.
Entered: 18 bar
